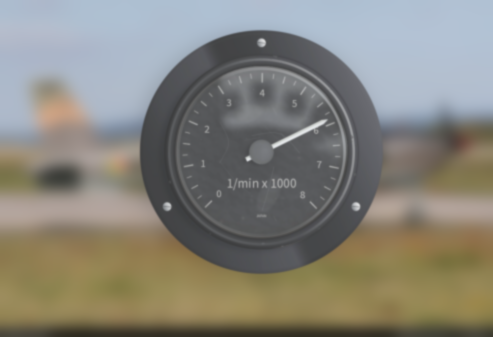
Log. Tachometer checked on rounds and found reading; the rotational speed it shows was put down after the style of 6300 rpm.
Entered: 5875 rpm
